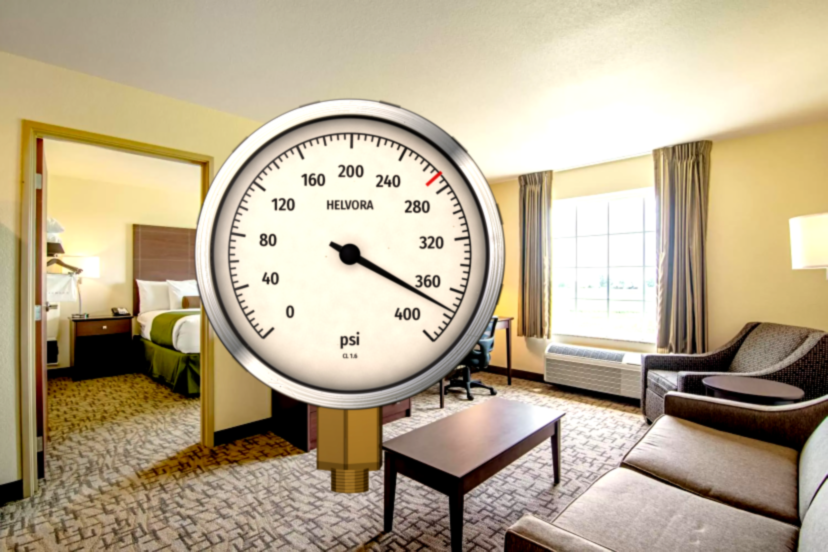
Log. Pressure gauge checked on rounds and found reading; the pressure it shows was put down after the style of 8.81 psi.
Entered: 375 psi
